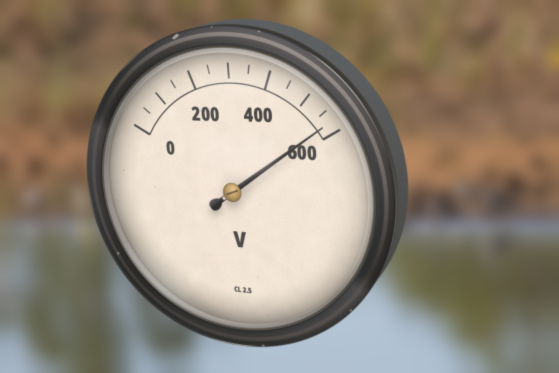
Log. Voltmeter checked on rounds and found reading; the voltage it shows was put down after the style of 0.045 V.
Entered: 575 V
